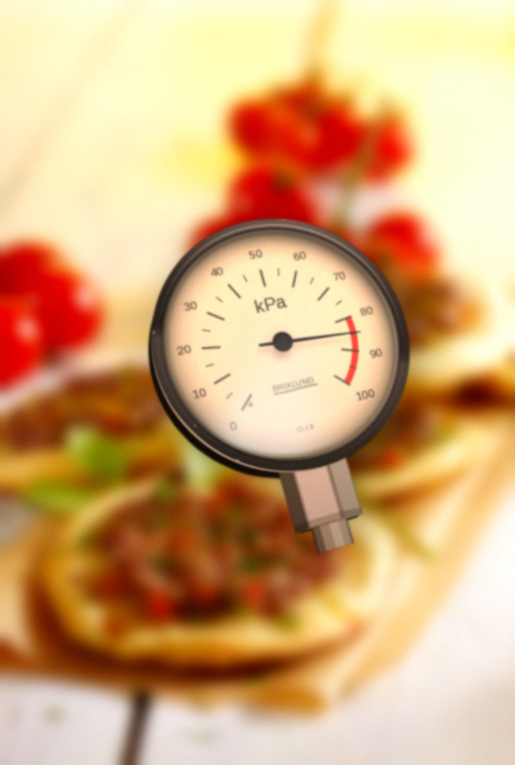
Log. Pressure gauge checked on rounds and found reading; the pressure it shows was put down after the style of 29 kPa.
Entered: 85 kPa
